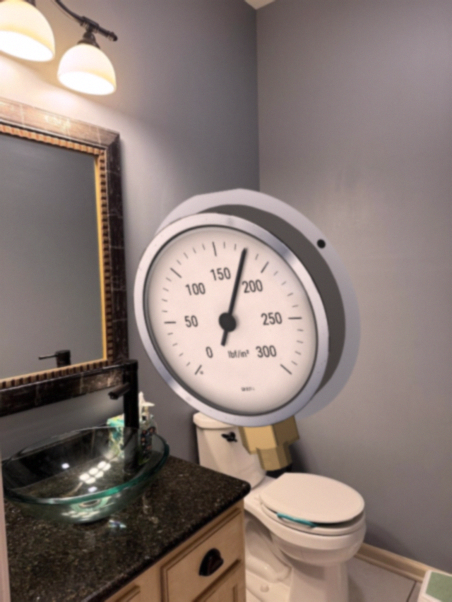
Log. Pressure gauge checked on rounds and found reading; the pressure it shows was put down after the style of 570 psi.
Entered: 180 psi
